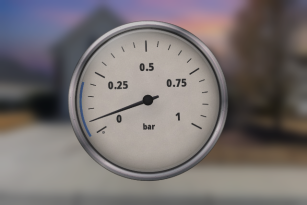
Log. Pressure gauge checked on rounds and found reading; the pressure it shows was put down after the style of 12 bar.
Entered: 0.05 bar
